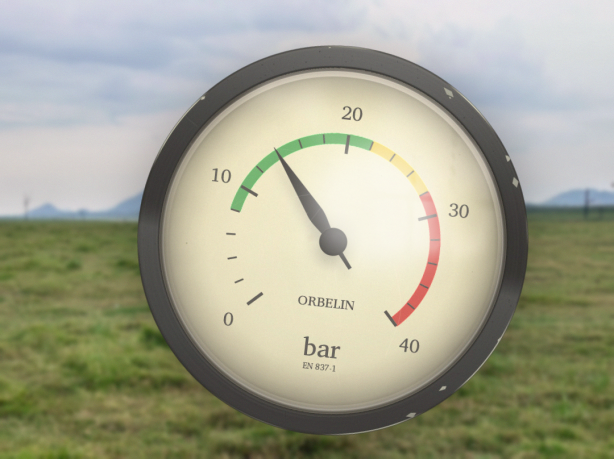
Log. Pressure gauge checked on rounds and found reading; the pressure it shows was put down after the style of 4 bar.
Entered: 14 bar
